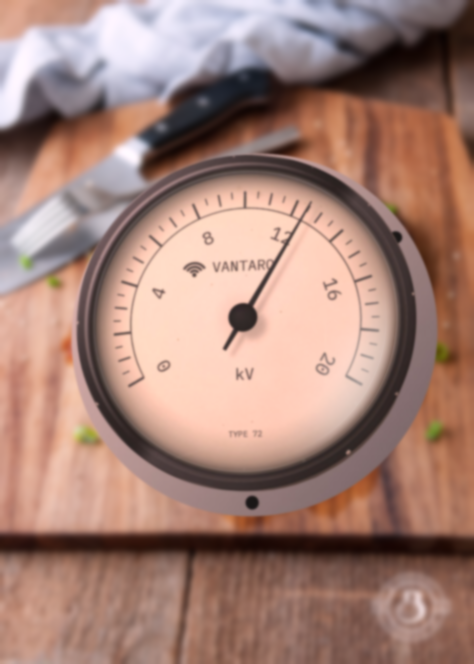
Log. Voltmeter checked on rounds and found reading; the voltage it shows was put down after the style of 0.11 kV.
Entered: 12.5 kV
